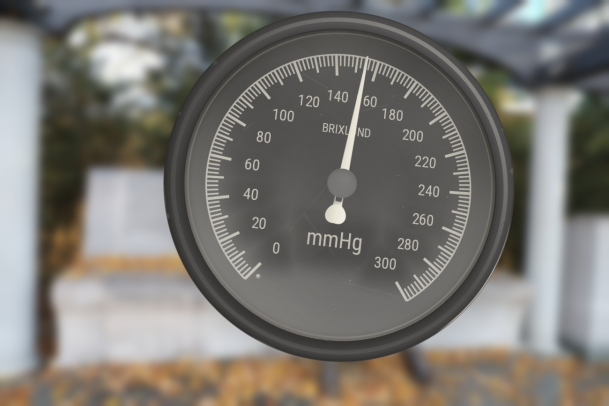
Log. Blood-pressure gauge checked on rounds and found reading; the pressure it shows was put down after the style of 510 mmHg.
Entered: 154 mmHg
